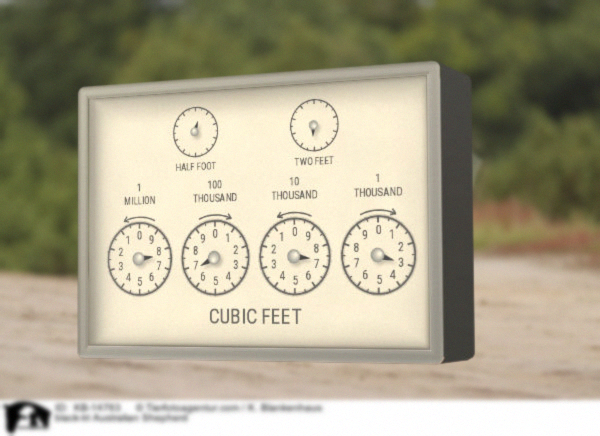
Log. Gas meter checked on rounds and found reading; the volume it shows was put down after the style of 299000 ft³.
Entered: 767300 ft³
